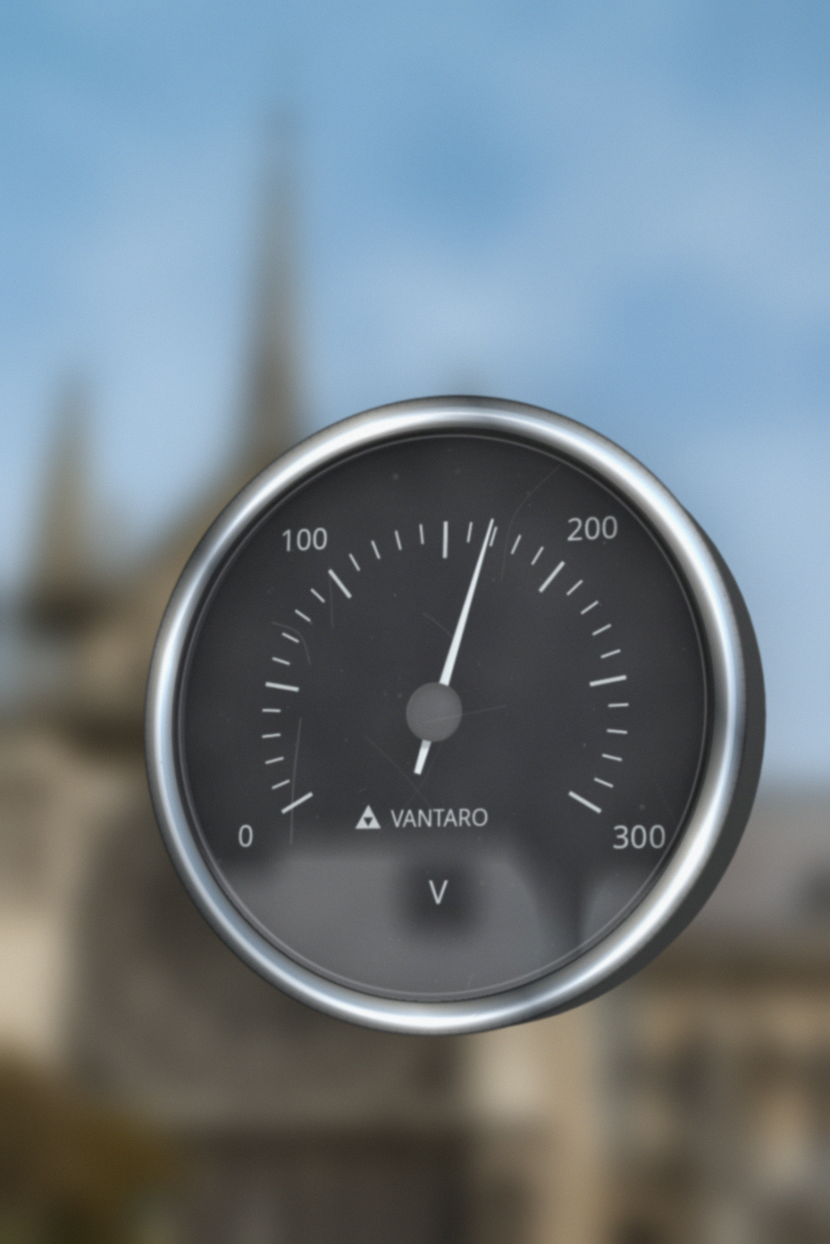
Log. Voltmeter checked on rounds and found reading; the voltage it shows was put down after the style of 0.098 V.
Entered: 170 V
